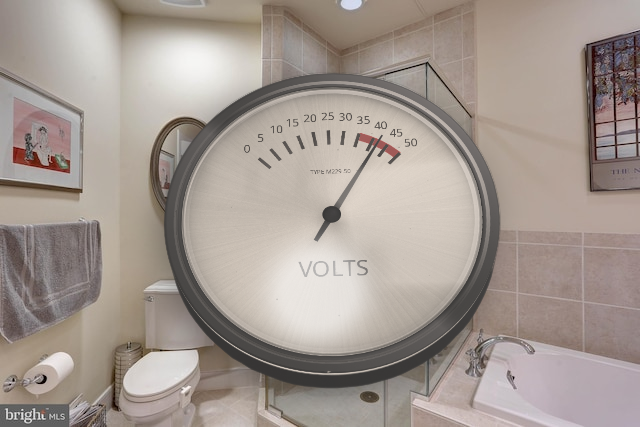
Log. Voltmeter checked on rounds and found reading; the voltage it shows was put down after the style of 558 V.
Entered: 42.5 V
